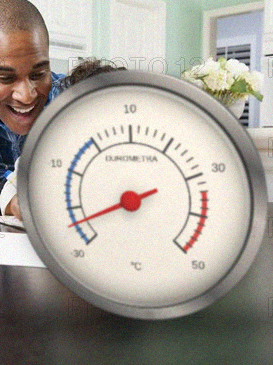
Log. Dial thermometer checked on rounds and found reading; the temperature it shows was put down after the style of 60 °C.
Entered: -24 °C
